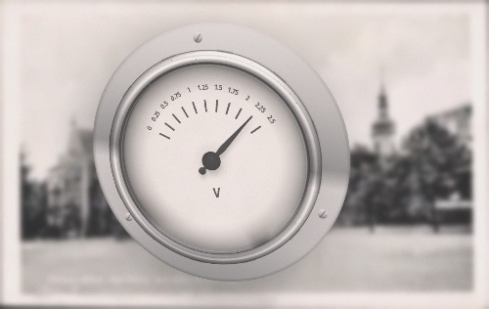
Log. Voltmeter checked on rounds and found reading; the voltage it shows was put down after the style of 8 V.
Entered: 2.25 V
